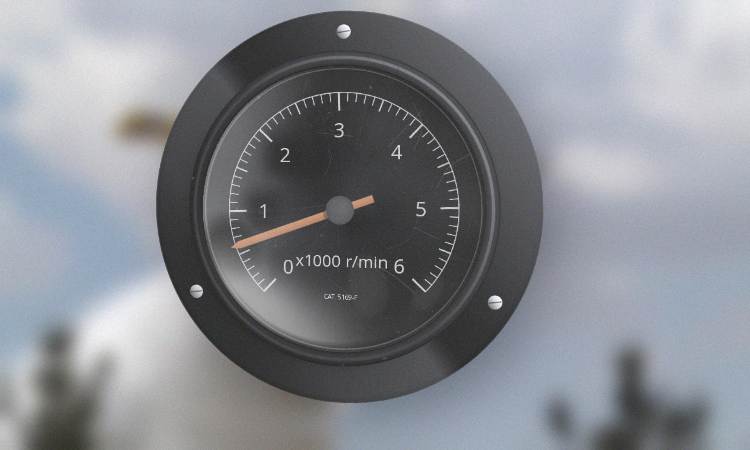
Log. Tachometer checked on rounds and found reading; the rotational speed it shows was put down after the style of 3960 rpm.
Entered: 600 rpm
